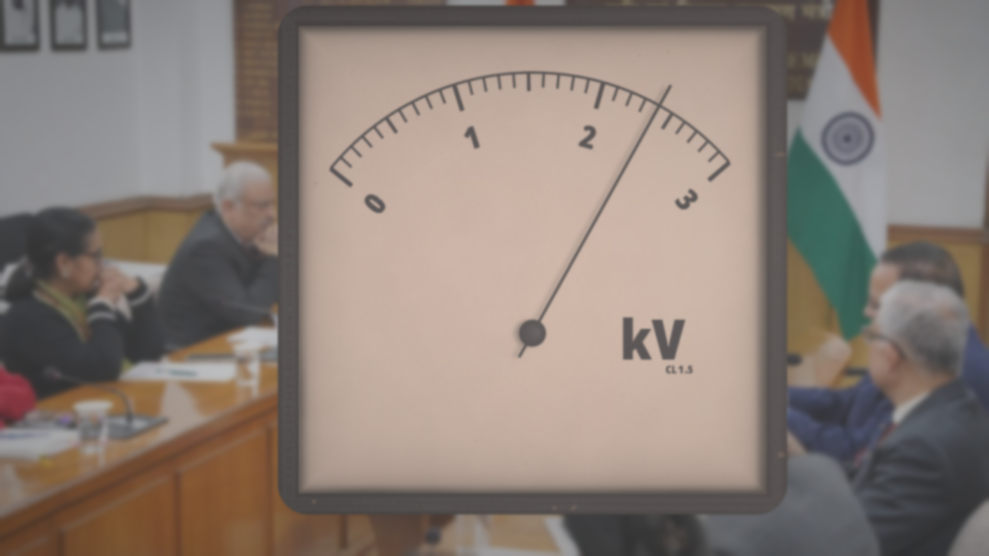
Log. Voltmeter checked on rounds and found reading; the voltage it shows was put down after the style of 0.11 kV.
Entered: 2.4 kV
